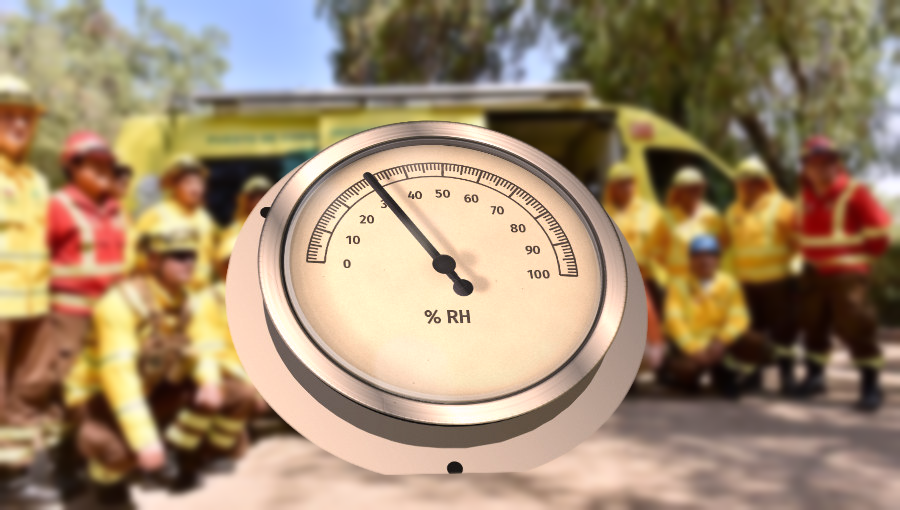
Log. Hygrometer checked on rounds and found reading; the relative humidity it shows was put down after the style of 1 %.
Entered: 30 %
